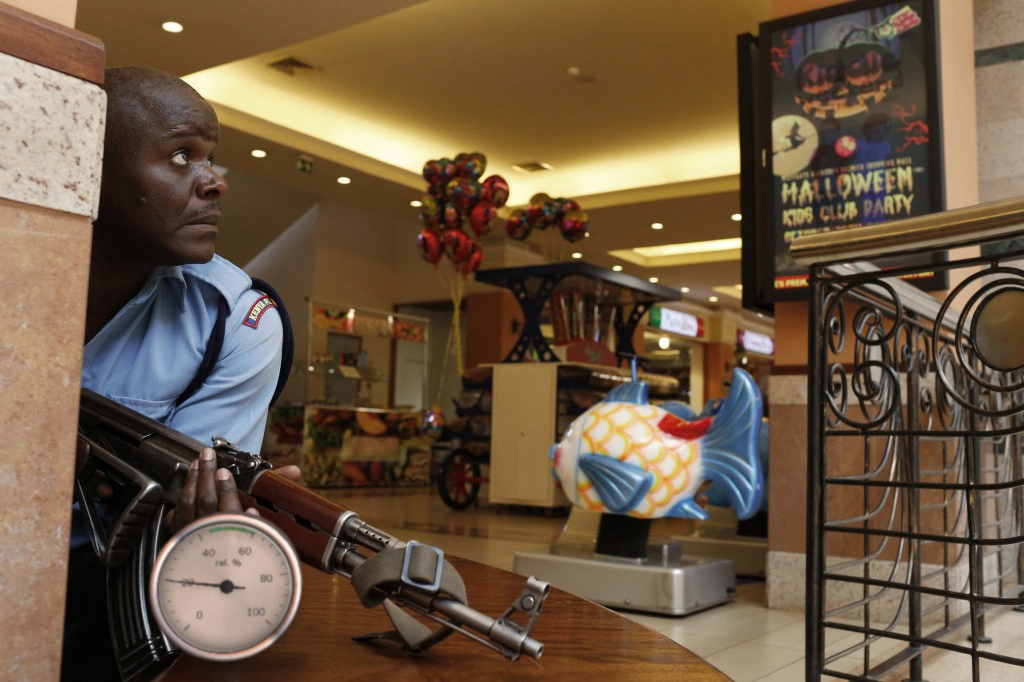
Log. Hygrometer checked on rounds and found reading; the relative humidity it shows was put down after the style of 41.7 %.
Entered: 20 %
